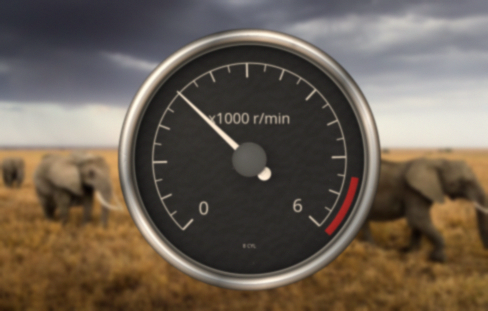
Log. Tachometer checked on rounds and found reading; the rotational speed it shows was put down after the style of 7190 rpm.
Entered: 2000 rpm
